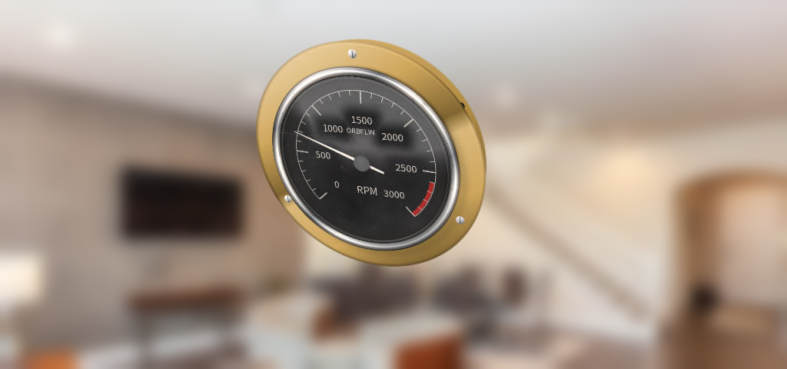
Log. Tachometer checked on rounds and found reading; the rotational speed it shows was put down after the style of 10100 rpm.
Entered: 700 rpm
